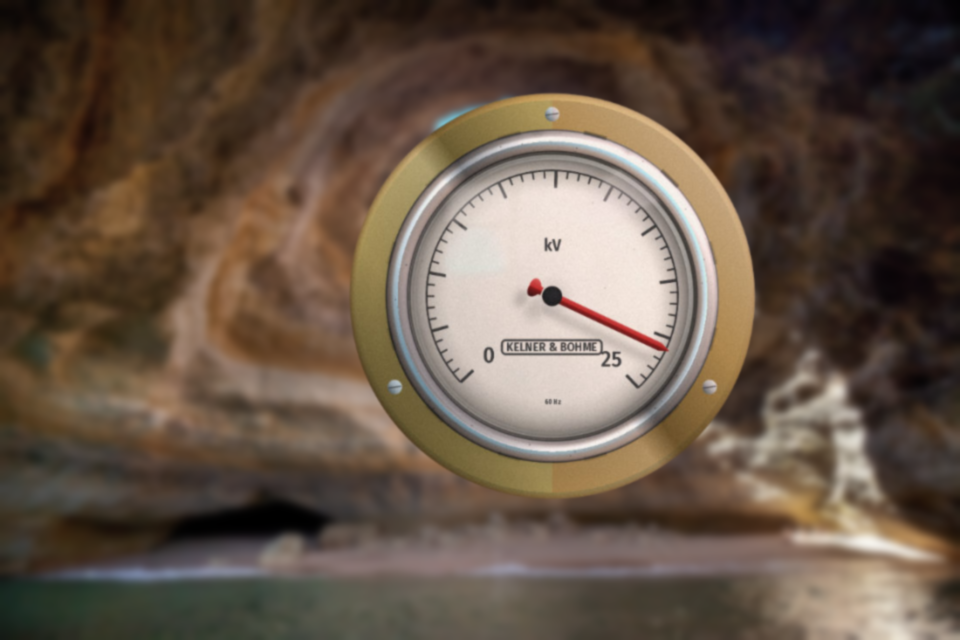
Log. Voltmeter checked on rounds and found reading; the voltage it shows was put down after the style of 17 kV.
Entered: 23 kV
